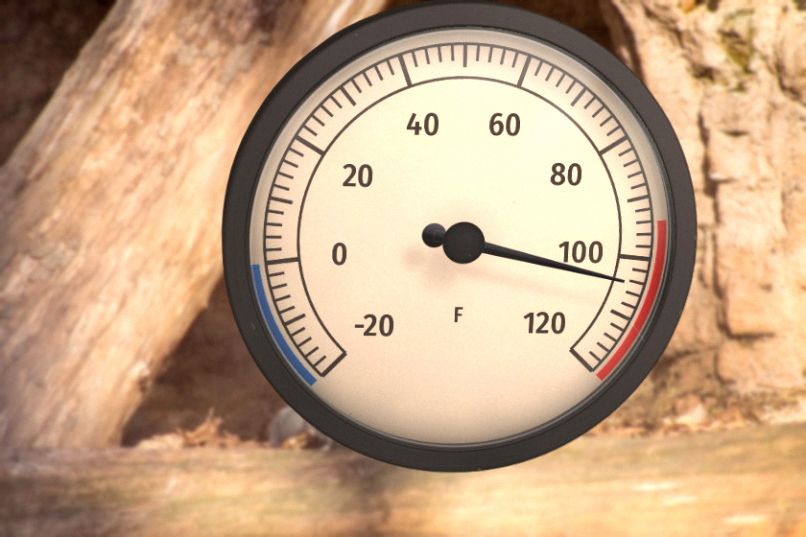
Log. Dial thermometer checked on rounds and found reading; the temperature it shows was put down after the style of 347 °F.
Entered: 104 °F
